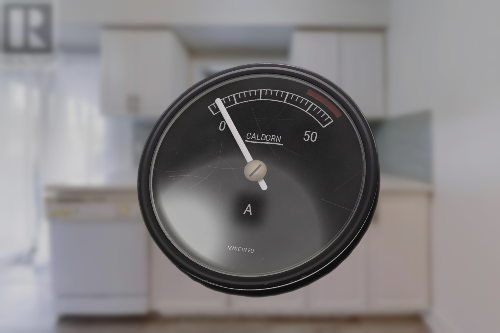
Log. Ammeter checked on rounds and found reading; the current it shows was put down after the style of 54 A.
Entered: 4 A
